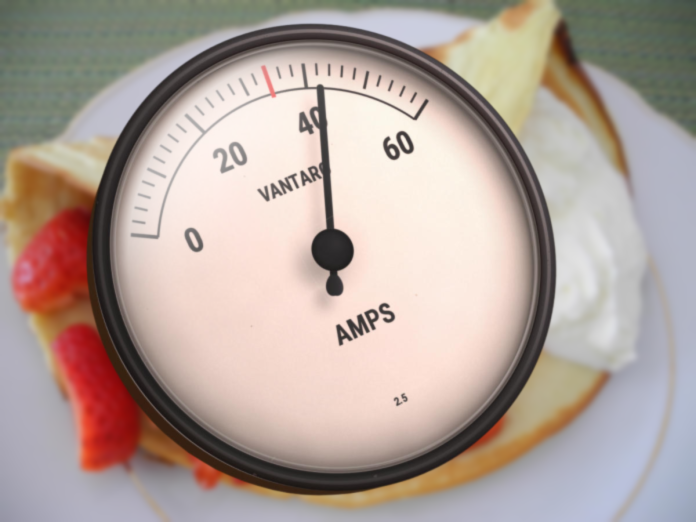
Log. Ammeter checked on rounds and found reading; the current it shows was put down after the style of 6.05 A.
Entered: 42 A
